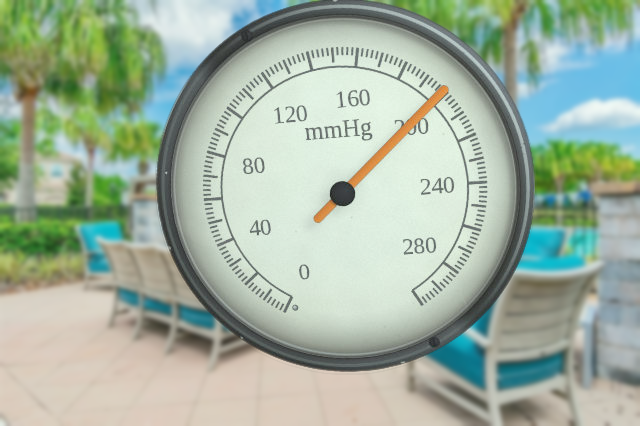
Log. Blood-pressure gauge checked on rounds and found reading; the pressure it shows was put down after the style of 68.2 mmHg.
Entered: 198 mmHg
